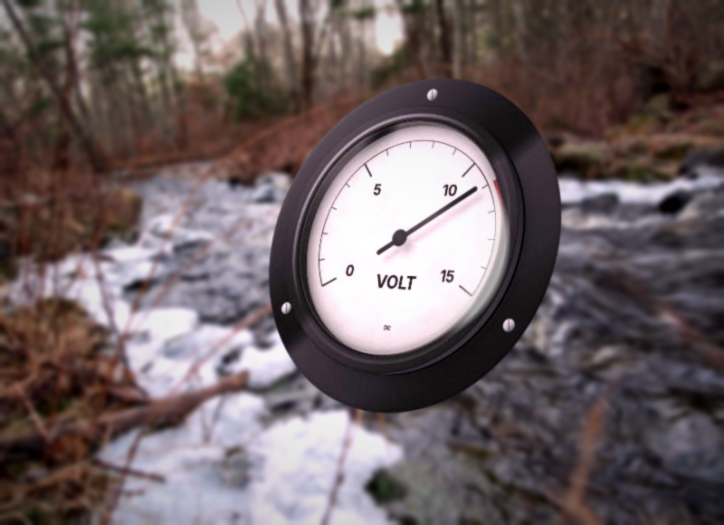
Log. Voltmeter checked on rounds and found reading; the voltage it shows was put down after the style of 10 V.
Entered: 11 V
